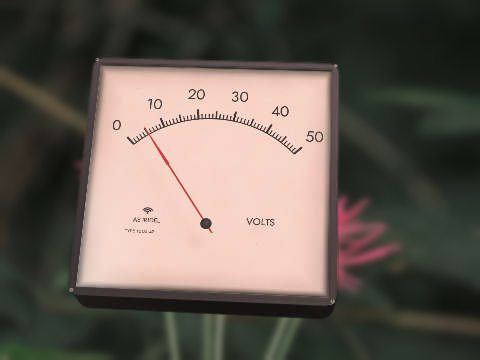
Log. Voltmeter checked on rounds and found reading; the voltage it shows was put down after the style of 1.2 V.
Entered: 5 V
